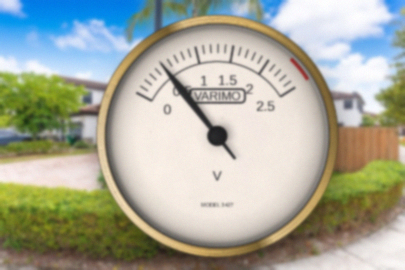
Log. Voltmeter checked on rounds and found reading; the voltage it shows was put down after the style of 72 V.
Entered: 0.5 V
